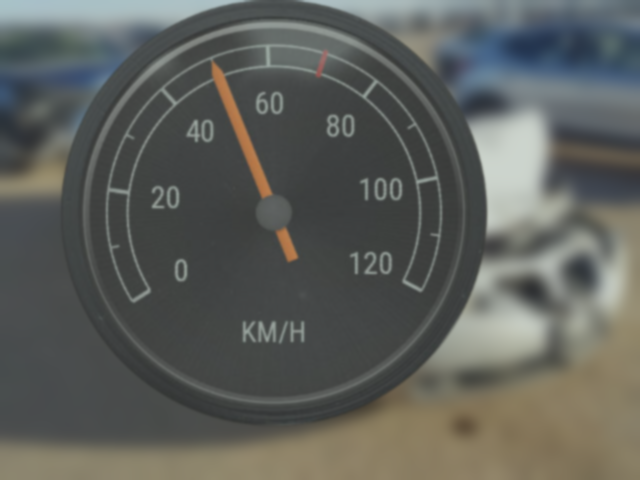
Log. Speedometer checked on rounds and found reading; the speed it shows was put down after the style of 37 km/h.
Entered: 50 km/h
